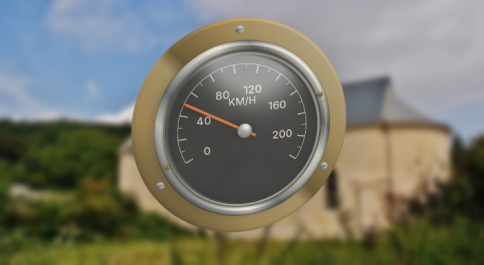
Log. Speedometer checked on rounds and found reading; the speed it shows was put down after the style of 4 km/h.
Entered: 50 km/h
